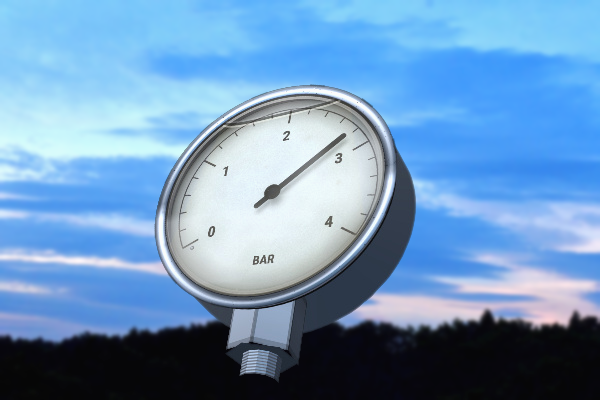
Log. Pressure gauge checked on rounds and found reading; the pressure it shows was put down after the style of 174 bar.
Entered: 2.8 bar
